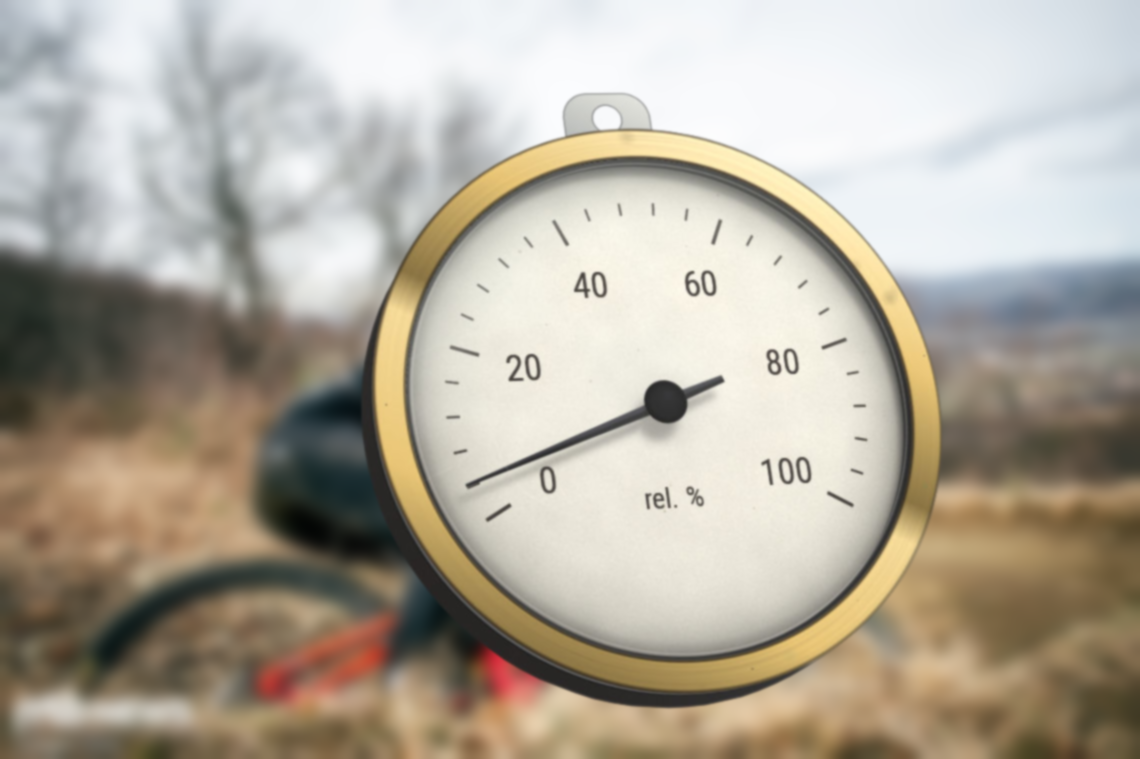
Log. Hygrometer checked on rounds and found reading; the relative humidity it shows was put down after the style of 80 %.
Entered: 4 %
